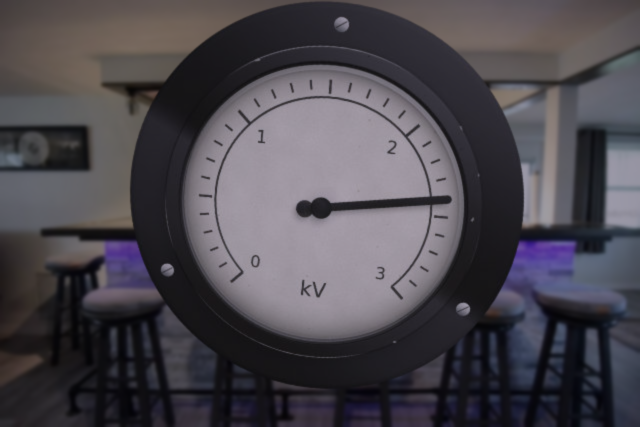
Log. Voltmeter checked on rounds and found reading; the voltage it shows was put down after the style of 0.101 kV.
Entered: 2.4 kV
